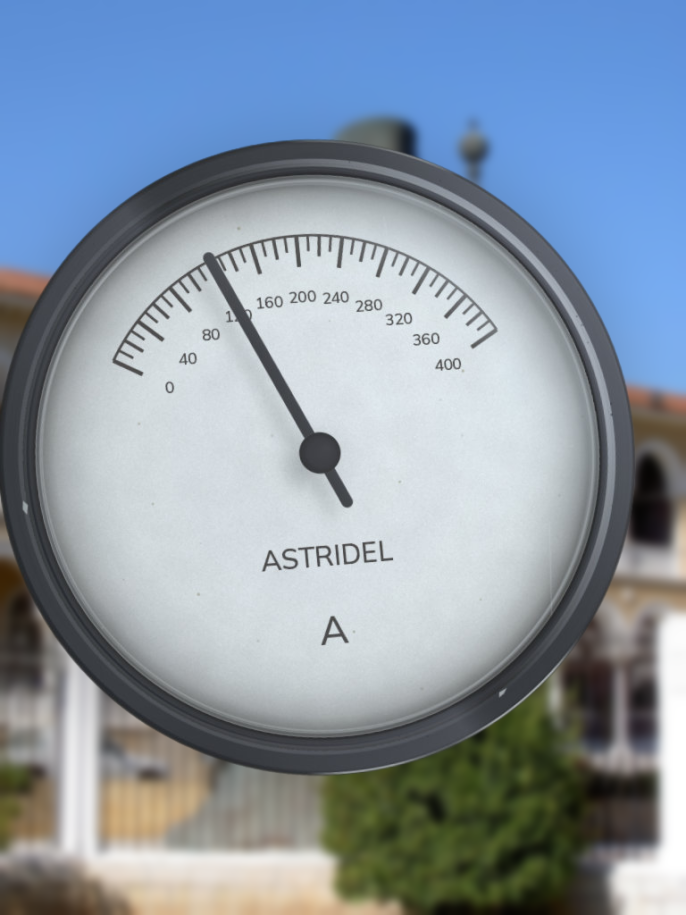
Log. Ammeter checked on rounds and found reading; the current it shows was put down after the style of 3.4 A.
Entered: 120 A
